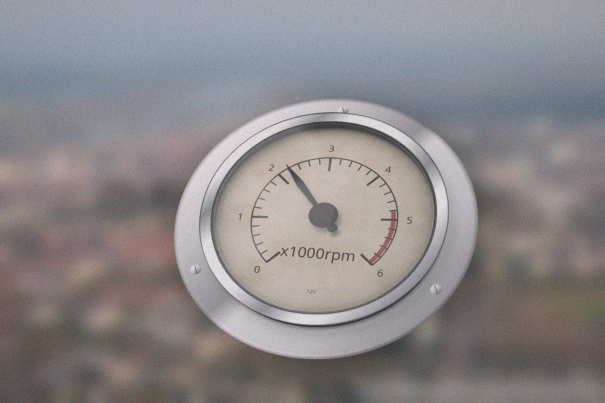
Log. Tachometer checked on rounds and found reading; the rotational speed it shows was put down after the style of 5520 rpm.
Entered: 2200 rpm
